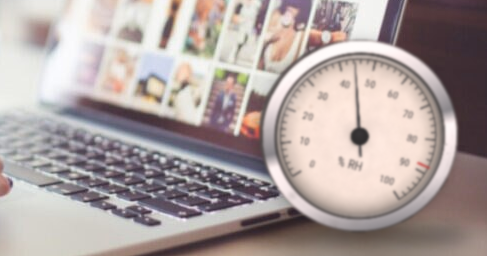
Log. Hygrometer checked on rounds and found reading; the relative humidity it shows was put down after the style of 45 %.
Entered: 44 %
